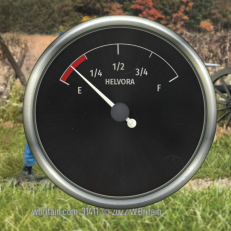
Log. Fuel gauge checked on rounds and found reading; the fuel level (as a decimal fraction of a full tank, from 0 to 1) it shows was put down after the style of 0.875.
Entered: 0.125
